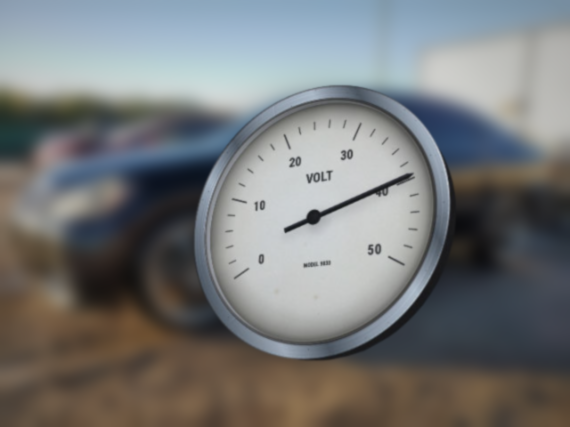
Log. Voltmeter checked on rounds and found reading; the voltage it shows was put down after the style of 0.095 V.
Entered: 40 V
